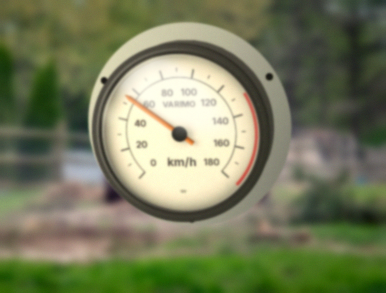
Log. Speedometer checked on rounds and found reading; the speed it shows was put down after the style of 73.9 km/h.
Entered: 55 km/h
